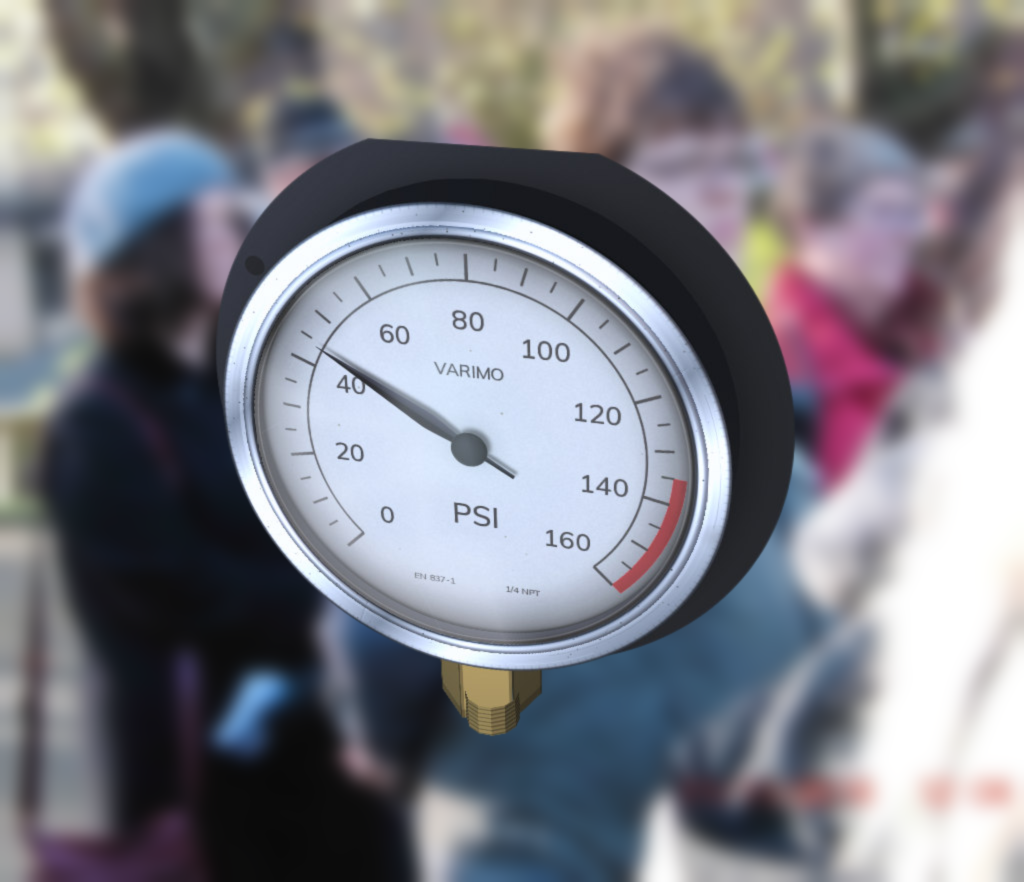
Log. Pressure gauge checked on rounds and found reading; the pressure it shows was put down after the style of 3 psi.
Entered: 45 psi
